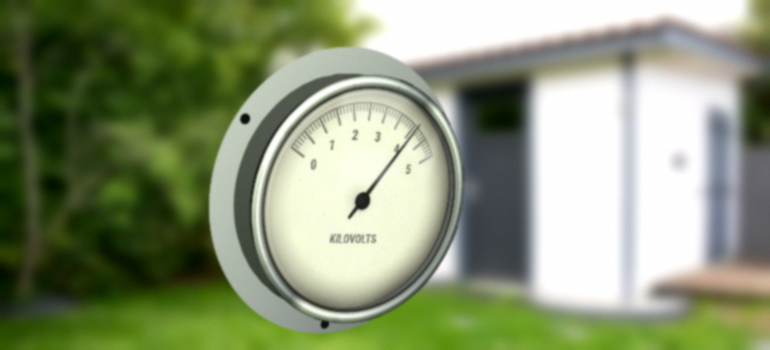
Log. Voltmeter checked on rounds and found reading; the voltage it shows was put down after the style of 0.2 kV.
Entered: 4 kV
